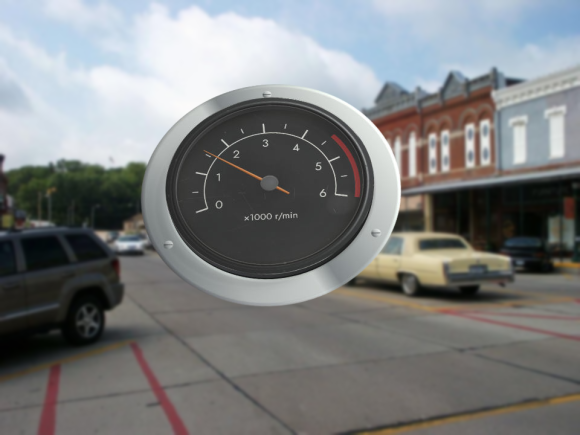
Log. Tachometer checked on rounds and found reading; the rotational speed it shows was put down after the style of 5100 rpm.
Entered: 1500 rpm
